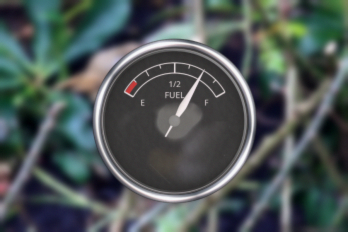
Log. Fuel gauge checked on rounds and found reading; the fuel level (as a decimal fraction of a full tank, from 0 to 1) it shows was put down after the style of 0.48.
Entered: 0.75
